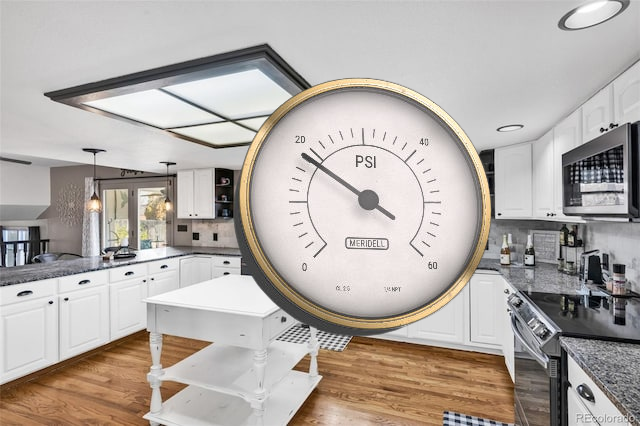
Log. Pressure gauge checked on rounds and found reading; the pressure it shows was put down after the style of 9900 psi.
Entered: 18 psi
